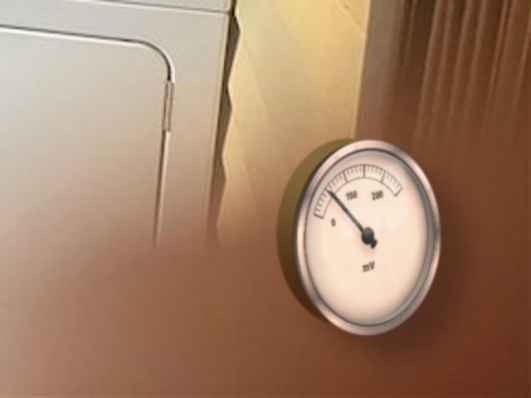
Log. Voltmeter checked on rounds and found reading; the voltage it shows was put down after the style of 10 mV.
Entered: 50 mV
